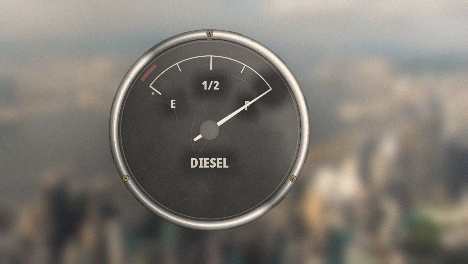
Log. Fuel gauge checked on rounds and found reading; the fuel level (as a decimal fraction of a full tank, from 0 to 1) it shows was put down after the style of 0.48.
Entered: 1
